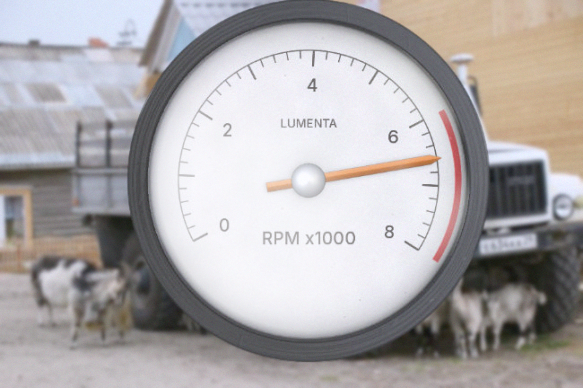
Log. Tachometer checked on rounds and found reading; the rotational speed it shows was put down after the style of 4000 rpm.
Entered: 6600 rpm
